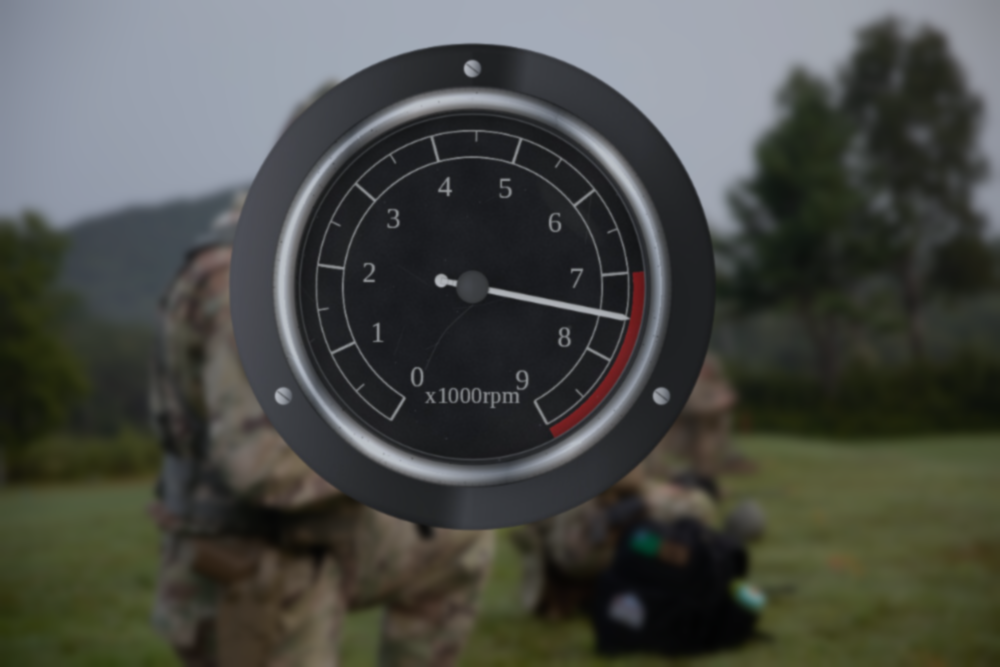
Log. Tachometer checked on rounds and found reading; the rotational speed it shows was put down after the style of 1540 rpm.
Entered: 7500 rpm
